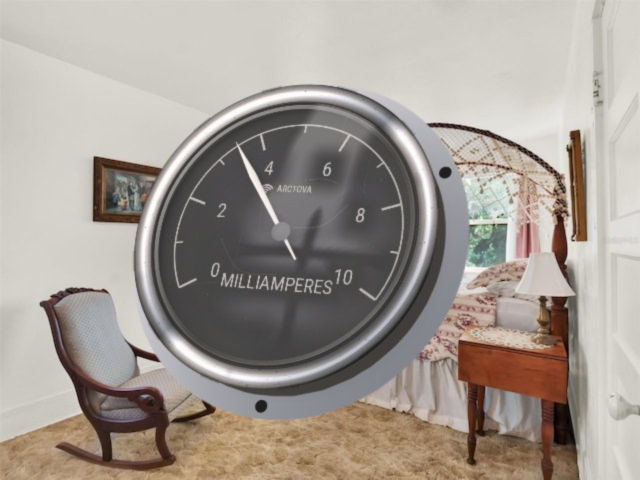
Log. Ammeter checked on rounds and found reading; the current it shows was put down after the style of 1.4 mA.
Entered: 3.5 mA
